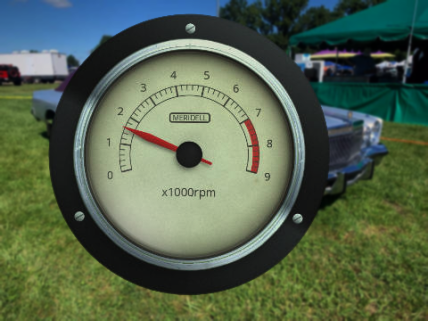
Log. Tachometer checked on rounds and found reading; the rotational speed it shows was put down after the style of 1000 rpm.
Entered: 1600 rpm
